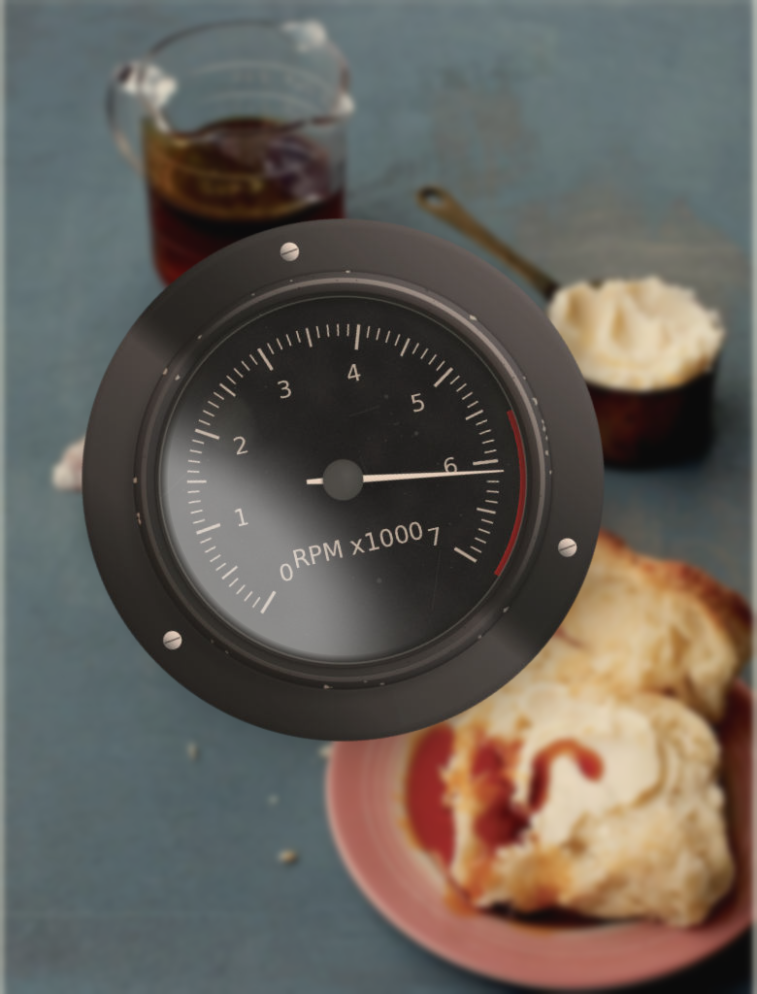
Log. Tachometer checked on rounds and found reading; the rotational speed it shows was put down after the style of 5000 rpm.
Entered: 6100 rpm
